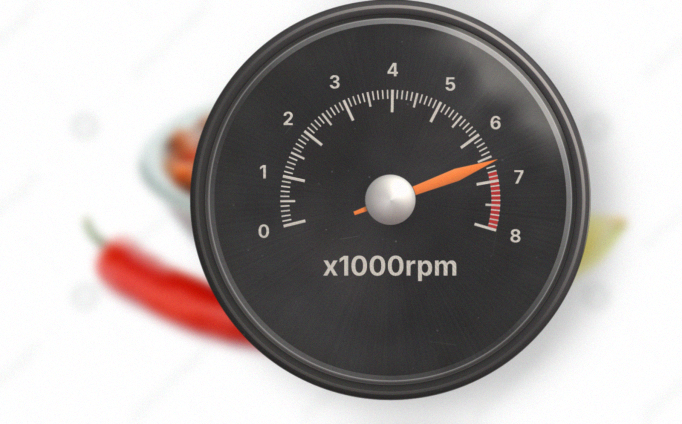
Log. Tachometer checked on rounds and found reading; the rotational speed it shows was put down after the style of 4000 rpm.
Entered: 6600 rpm
